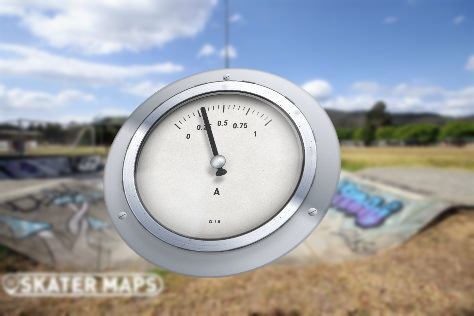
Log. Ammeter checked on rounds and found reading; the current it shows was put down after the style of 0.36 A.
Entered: 0.3 A
